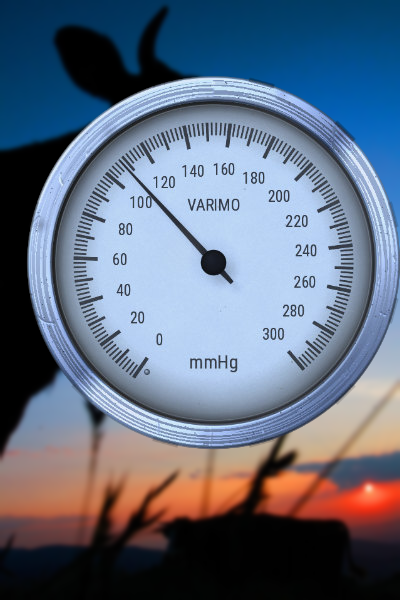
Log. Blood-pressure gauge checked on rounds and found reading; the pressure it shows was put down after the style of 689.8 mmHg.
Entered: 108 mmHg
